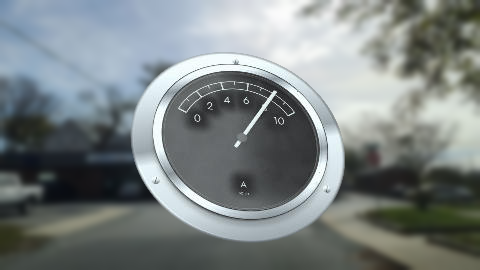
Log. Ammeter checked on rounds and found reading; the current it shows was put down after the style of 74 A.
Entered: 8 A
